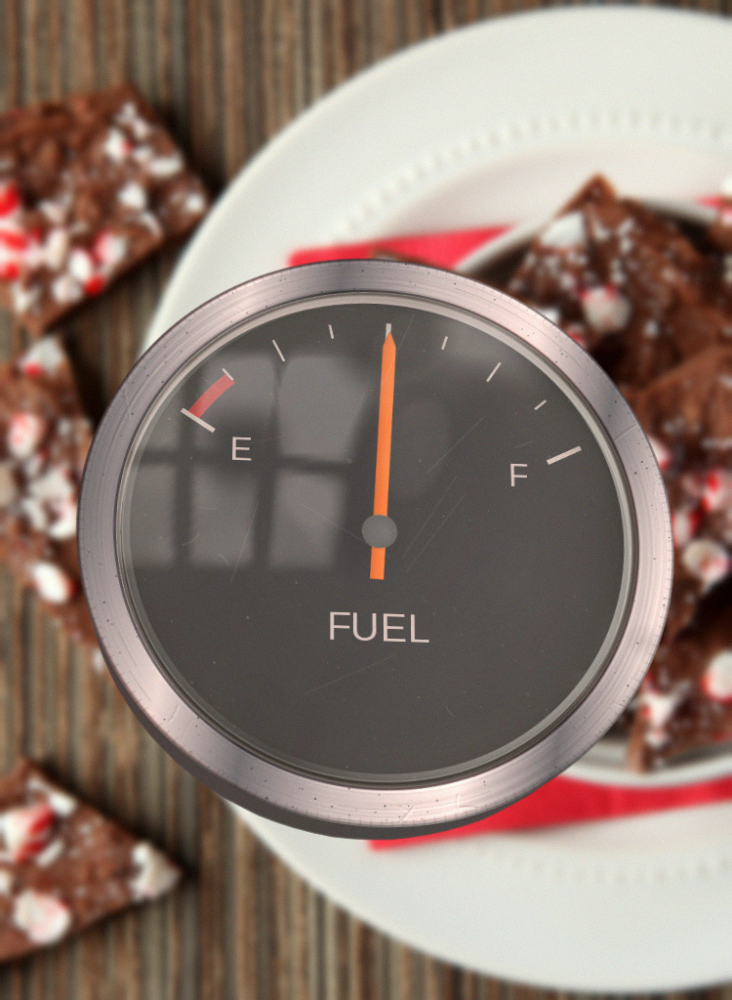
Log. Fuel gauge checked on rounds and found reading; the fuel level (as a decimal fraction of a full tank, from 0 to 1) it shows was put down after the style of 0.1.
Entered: 0.5
